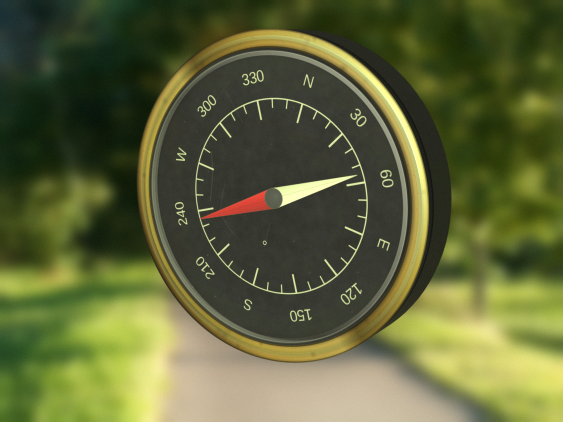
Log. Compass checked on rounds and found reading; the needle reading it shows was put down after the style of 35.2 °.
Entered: 235 °
